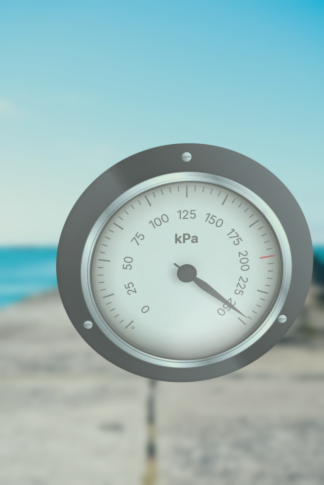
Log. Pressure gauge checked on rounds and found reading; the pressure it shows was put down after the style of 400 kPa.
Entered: 245 kPa
